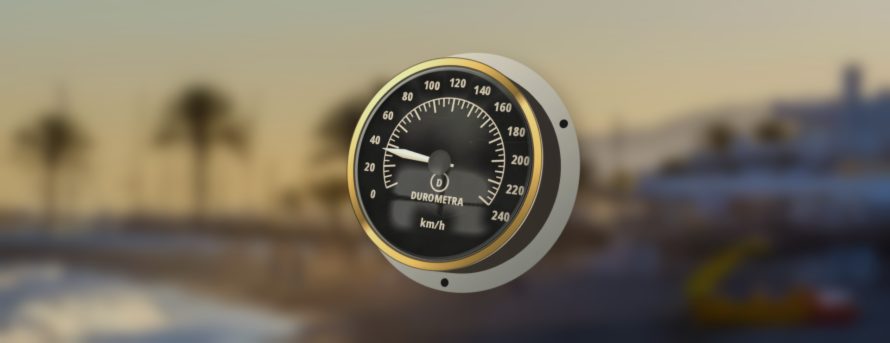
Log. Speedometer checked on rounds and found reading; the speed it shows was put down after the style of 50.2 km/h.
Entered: 35 km/h
